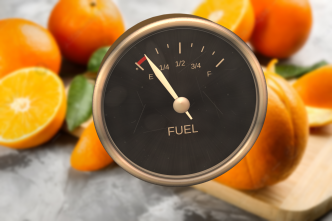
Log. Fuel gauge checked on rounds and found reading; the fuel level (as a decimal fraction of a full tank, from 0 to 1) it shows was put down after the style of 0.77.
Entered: 0.125
